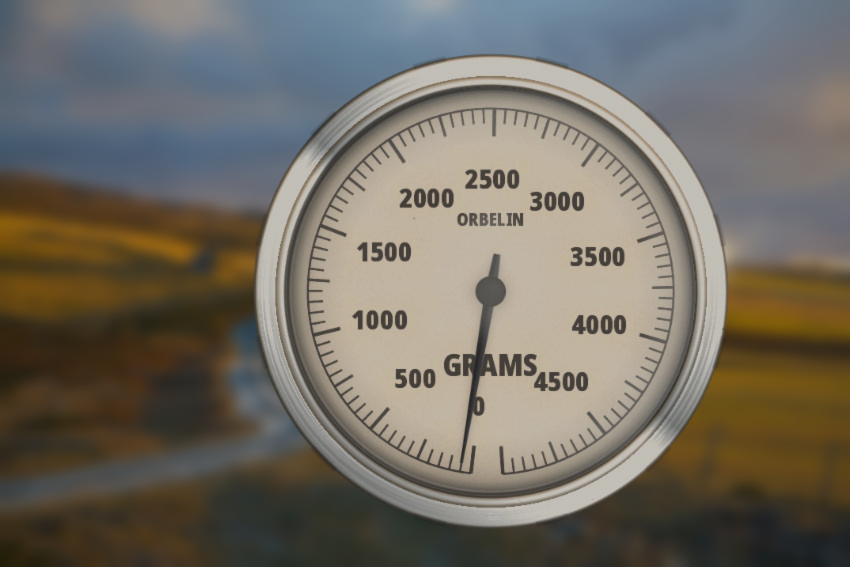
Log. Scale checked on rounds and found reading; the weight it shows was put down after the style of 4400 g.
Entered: 50 g
